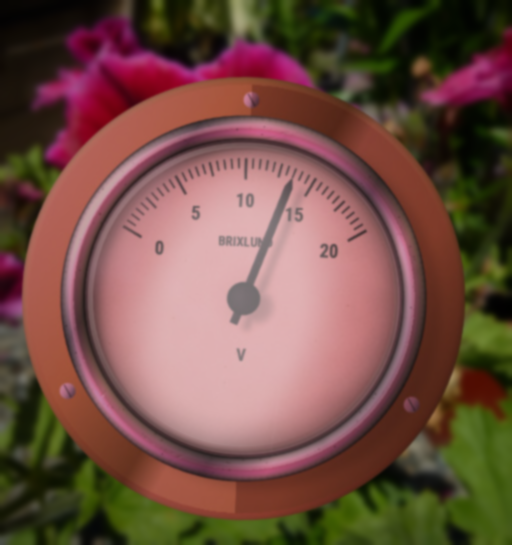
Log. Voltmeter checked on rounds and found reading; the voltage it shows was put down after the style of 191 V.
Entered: 13.5 V
